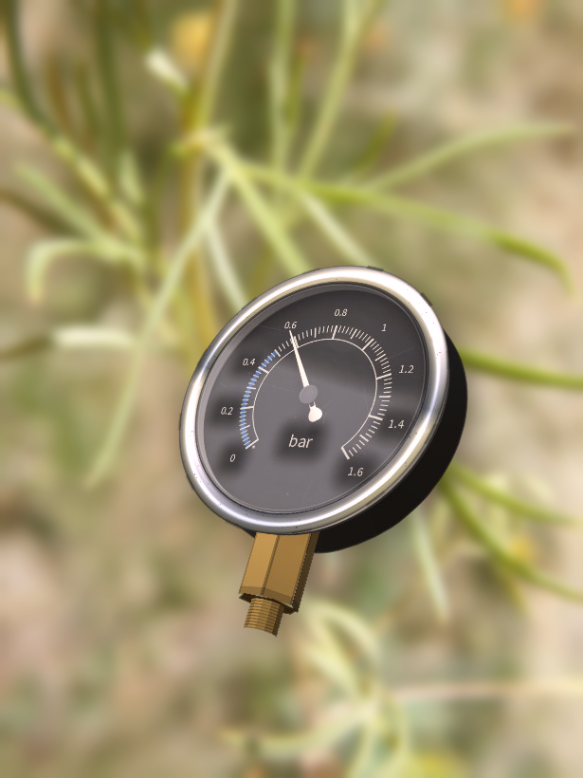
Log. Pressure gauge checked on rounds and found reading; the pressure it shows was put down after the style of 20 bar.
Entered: 0.6 bar
